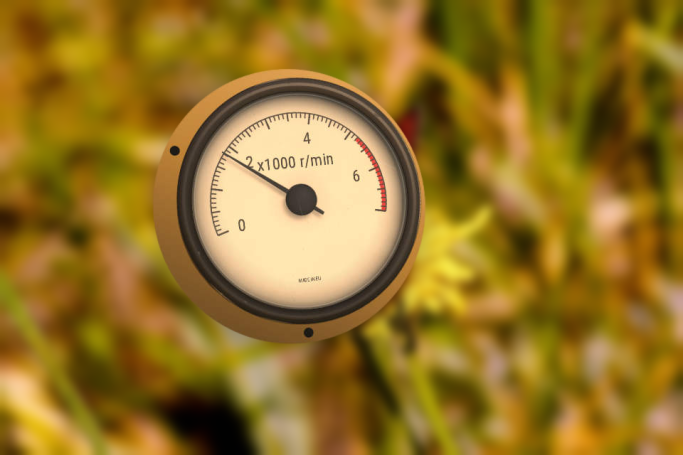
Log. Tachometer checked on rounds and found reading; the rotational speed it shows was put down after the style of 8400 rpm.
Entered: 1800 rpm
